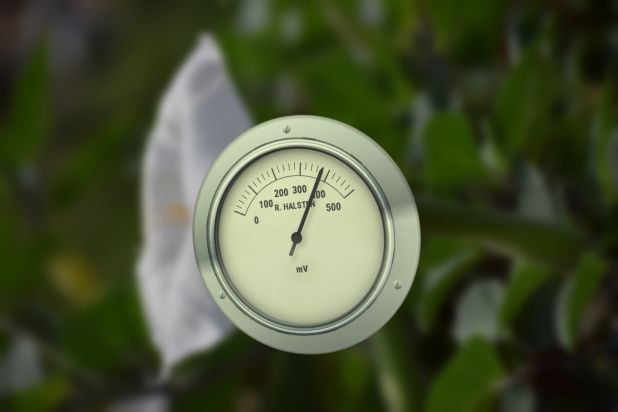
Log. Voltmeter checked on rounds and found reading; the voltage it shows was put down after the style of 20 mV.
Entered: 380 mV
